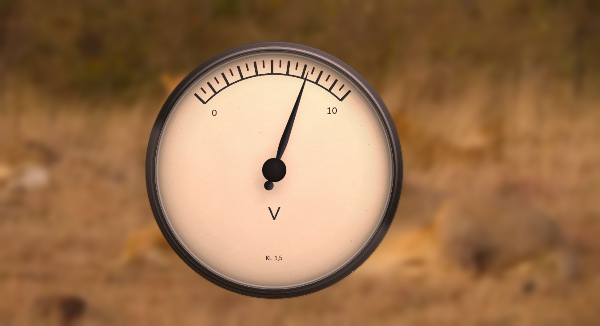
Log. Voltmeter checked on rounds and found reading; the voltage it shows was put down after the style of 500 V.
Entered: 7.25 V
